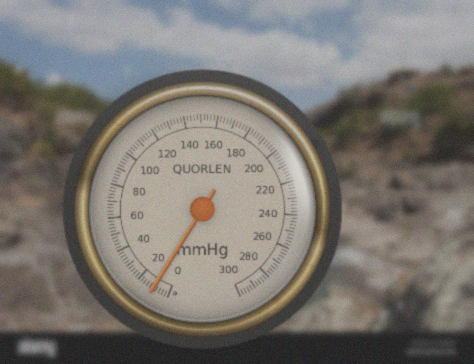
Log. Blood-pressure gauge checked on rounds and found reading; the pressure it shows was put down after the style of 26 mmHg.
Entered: 10 mmHg
